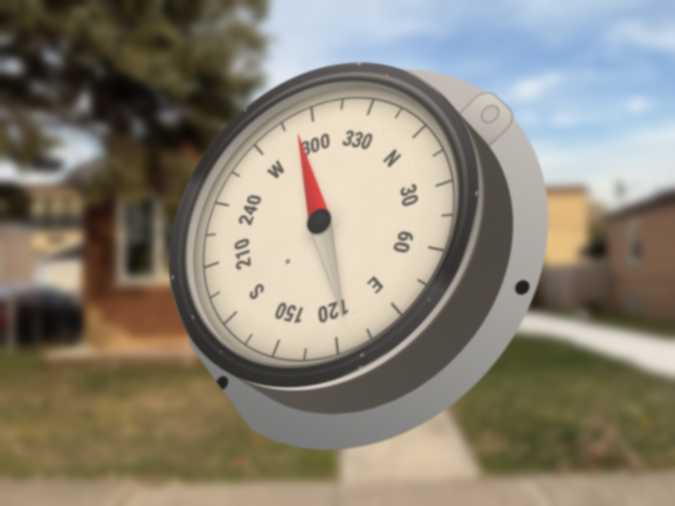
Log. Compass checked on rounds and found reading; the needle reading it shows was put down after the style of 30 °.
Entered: 292.5 °
